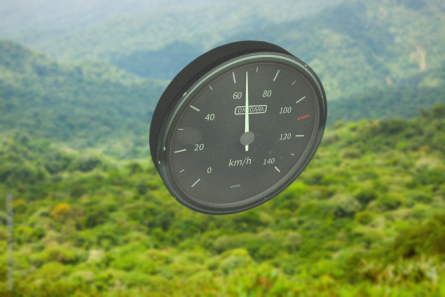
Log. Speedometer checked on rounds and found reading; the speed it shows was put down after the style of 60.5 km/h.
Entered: 65 km/h
